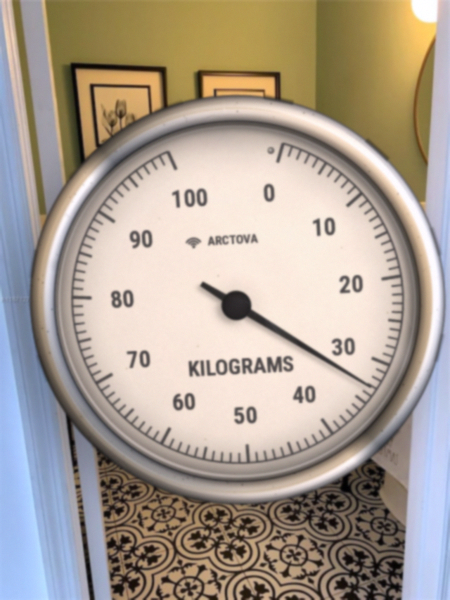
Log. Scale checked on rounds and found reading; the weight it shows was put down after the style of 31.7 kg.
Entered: 33 kg
